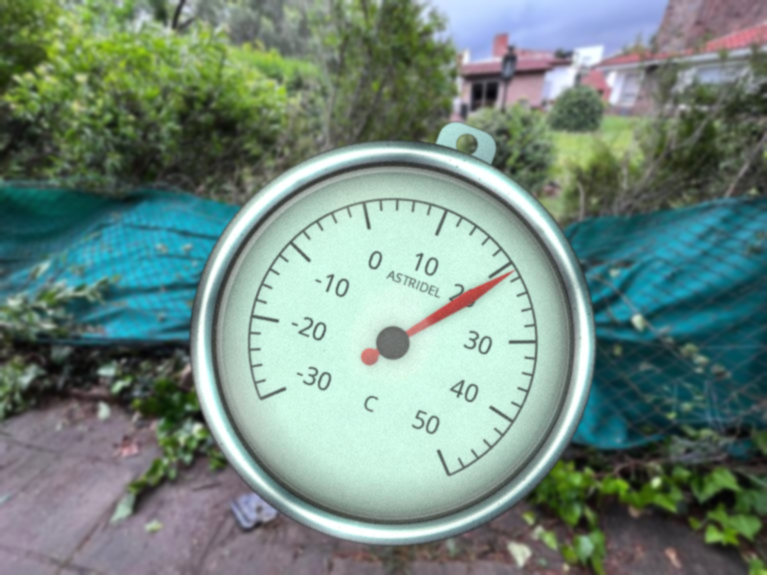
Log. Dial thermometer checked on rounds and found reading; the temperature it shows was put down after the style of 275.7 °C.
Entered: 21 °C
